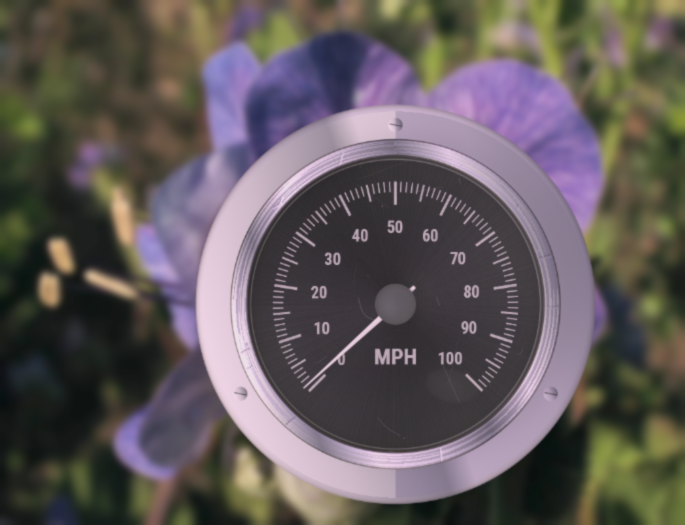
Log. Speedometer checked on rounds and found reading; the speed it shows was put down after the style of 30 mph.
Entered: 1 mph
